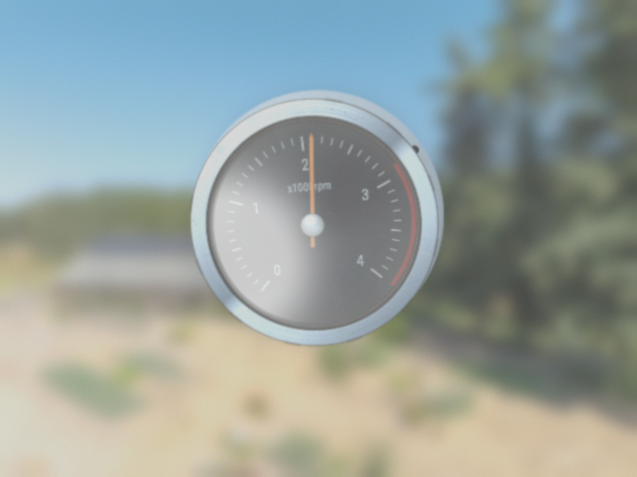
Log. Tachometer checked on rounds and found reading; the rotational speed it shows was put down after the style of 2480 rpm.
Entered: 2100 rpm
